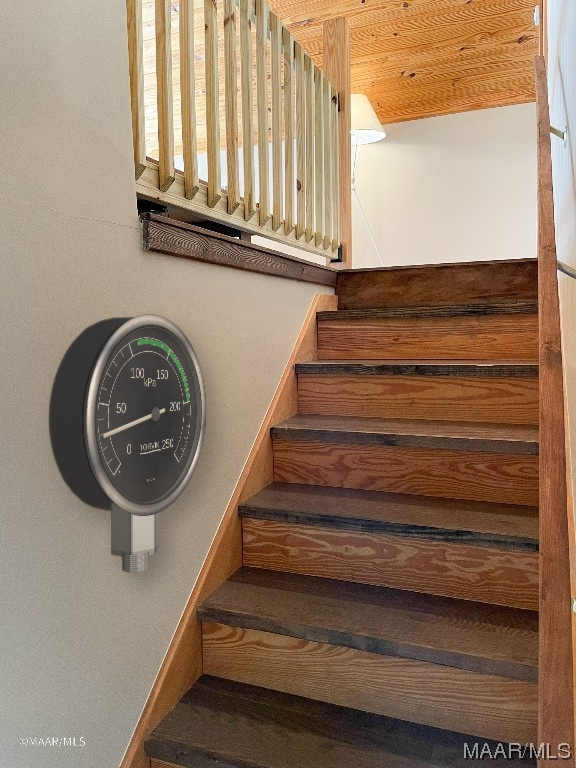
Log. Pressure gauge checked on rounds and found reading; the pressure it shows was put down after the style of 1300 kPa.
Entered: 30 kPa
